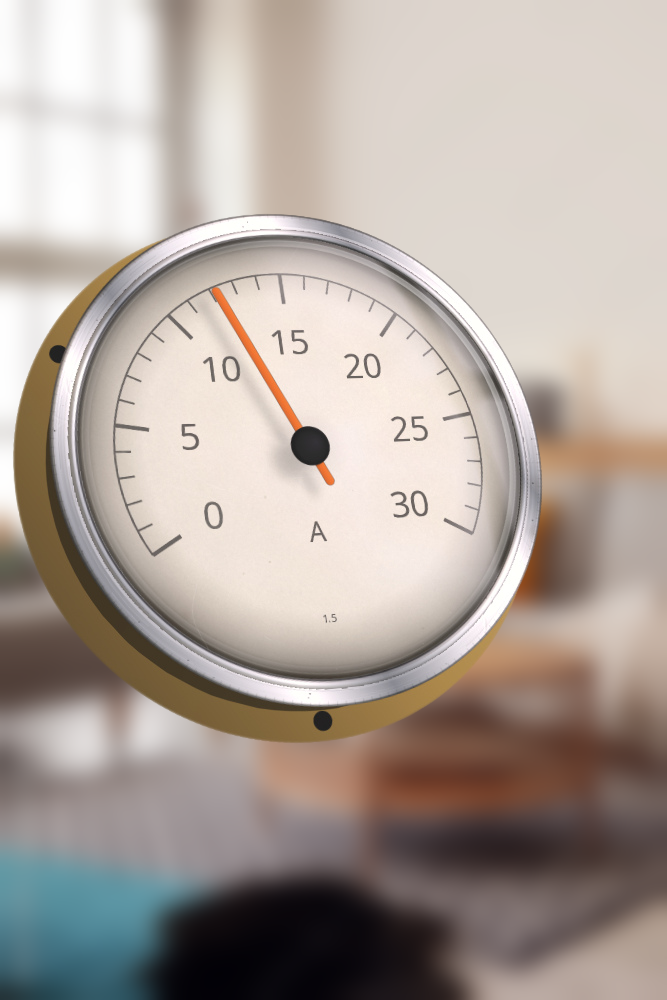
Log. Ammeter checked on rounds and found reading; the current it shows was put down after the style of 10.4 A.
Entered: 12 A
